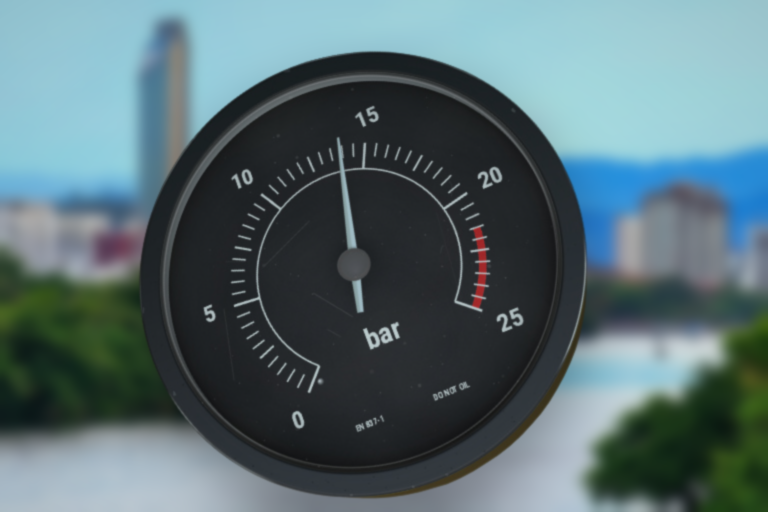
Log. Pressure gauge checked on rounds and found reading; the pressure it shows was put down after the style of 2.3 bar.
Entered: 14 bar
